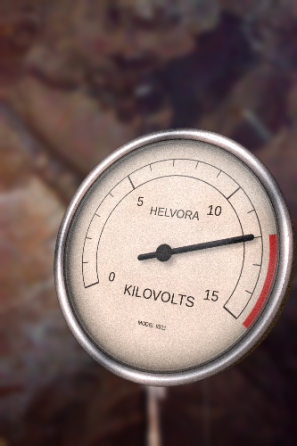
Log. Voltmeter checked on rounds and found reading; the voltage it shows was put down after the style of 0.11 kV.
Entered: 12 kV
